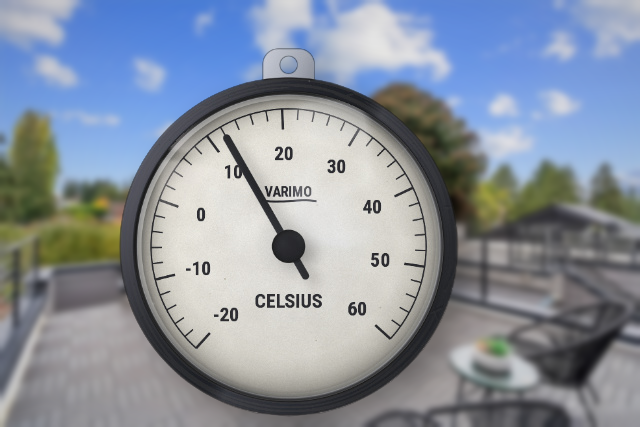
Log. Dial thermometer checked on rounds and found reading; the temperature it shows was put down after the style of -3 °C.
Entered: 12 °C
